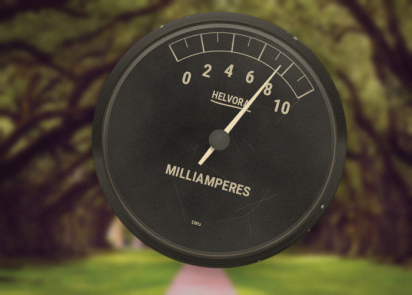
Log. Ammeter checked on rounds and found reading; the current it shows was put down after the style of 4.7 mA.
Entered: 7.5 mA
